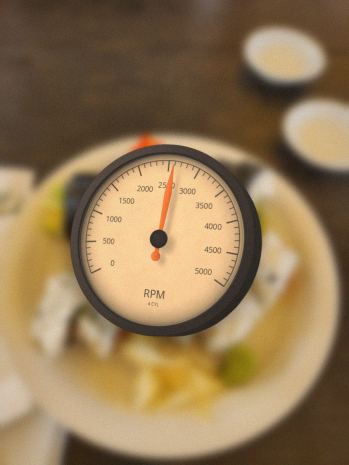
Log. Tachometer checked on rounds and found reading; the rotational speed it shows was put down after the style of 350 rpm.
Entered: 2600 rpm
